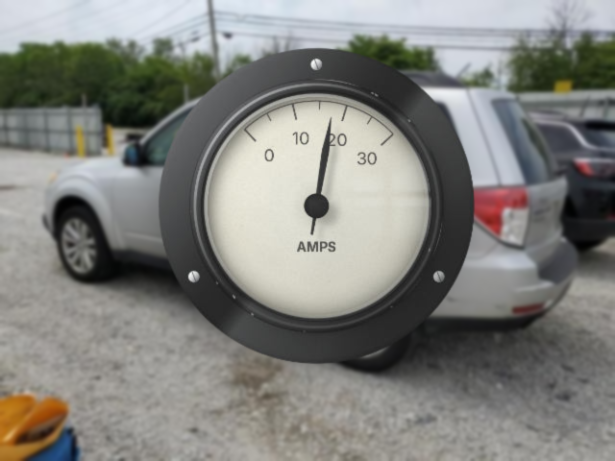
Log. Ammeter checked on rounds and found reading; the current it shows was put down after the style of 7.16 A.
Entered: 17.5 A
